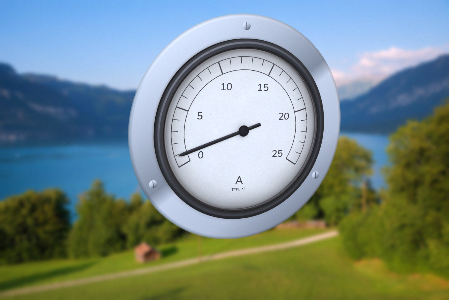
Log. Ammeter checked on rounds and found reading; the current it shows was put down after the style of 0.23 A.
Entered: 1 A
